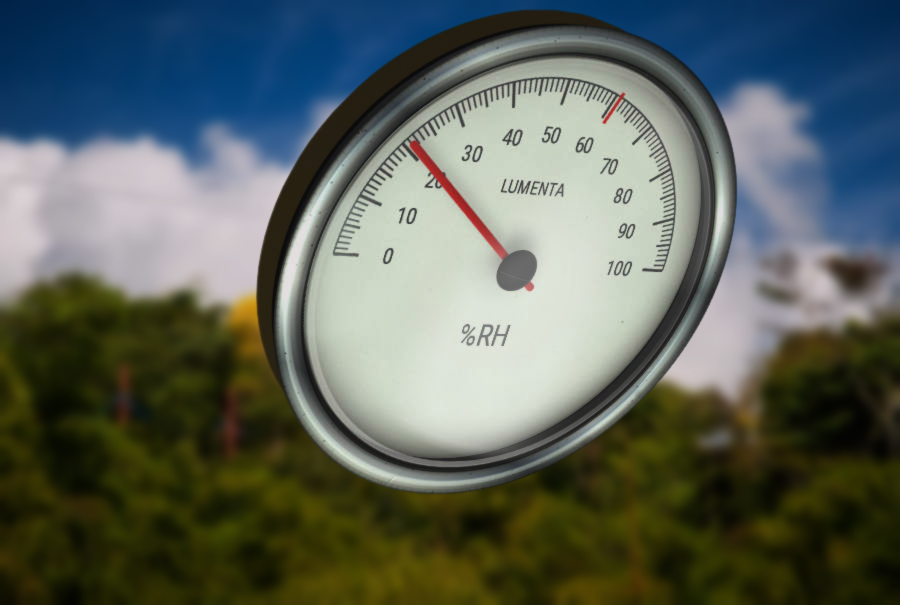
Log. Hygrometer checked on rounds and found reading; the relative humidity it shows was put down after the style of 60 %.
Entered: 21 %
